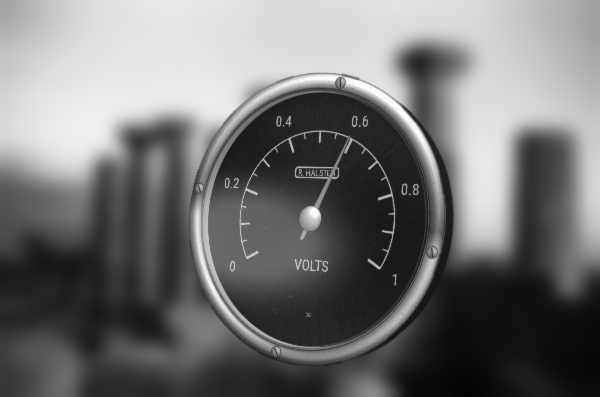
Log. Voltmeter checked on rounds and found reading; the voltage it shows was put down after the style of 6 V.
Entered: 0.6 V
